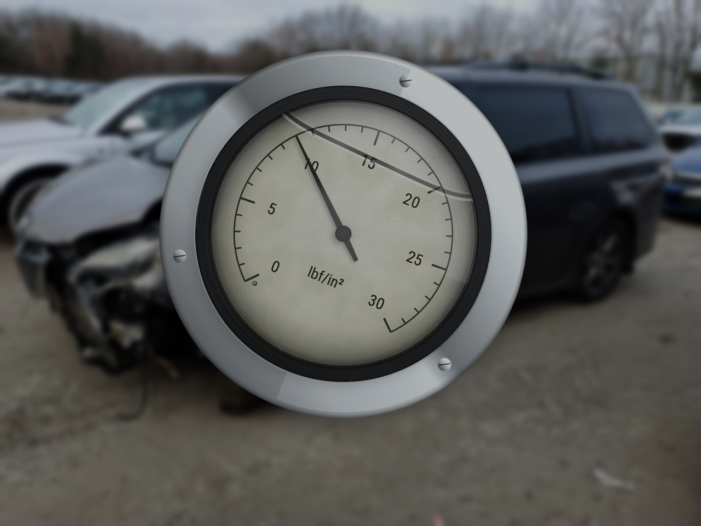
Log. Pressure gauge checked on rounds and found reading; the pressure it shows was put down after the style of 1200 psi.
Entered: 10 psi
